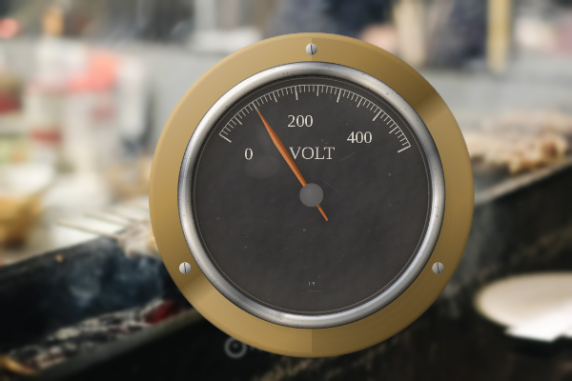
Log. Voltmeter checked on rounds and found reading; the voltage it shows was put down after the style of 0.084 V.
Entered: 100 V
